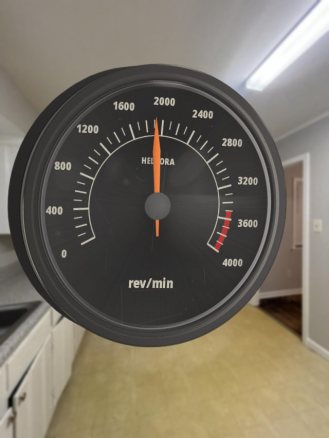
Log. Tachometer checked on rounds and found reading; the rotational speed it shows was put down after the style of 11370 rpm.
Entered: 1900 rpm
